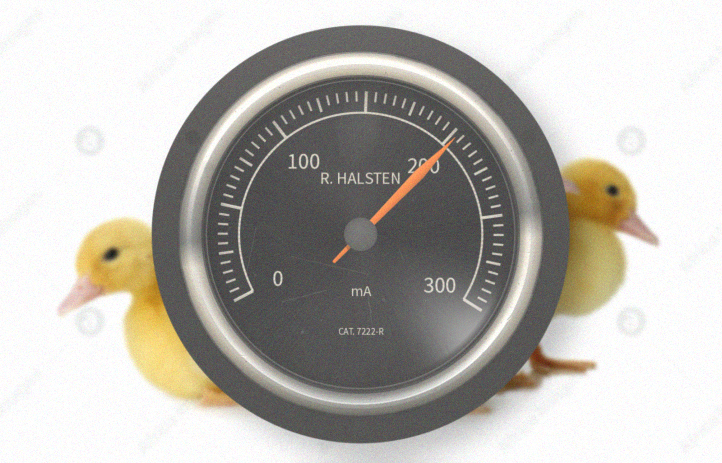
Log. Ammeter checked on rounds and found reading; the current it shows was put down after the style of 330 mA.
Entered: 202.5 mA
